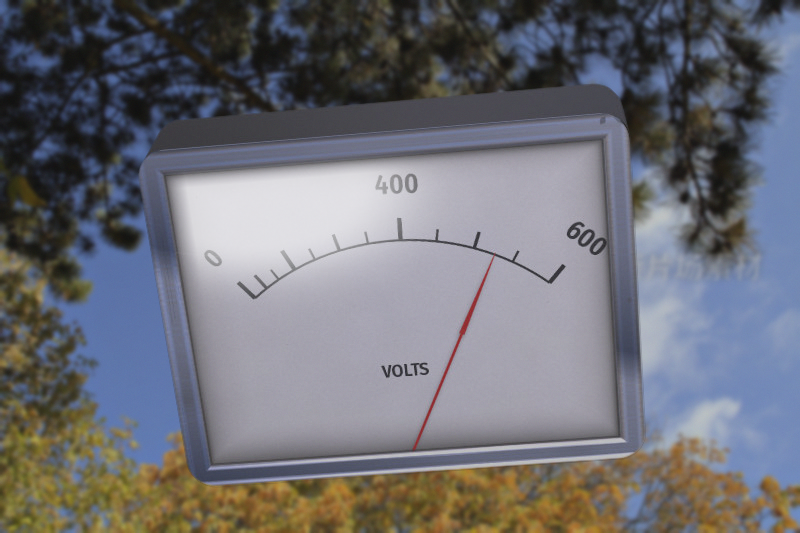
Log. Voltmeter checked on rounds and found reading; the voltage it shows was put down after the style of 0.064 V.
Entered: 525 V
